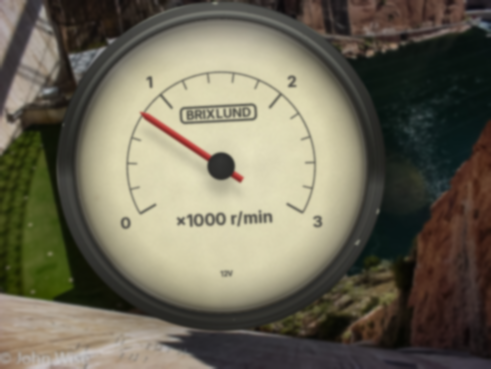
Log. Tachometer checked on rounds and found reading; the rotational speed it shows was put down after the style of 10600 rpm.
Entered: 800 rpm
